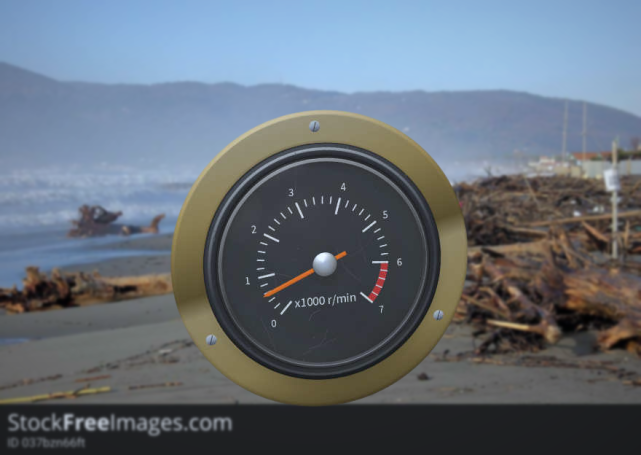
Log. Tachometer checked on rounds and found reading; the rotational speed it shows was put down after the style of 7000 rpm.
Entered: 600 rpm
